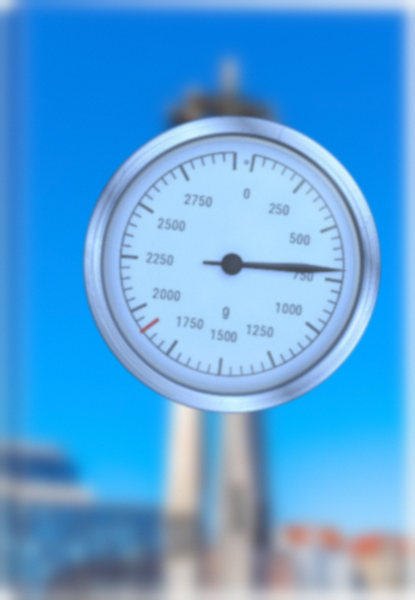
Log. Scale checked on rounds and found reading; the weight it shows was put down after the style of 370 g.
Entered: 700 g
